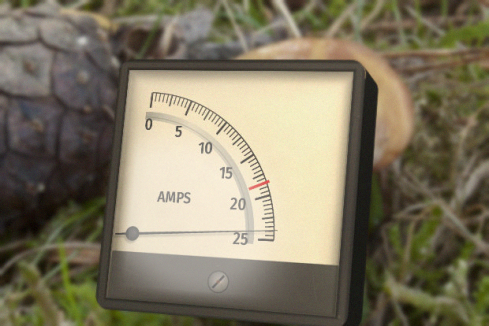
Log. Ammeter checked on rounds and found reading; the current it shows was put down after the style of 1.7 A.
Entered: 24 A
